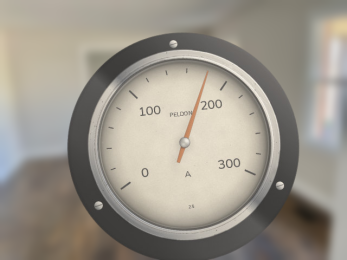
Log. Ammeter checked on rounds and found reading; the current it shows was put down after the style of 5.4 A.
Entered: 180 A
